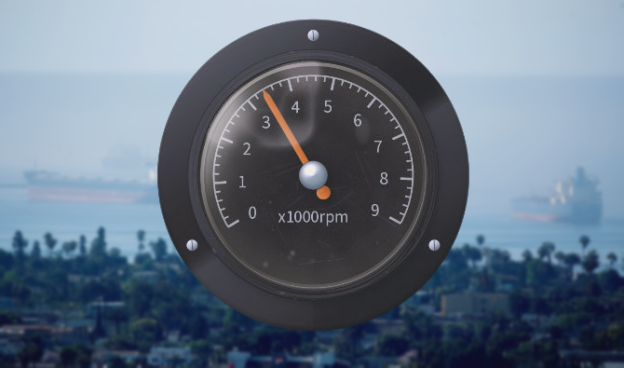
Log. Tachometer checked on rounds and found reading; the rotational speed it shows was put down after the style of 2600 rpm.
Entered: 3400 rpm
